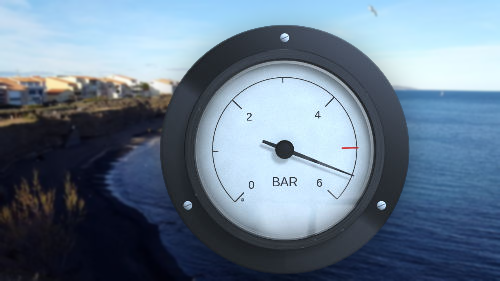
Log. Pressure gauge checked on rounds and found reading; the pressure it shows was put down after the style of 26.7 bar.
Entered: 5.5 bar
